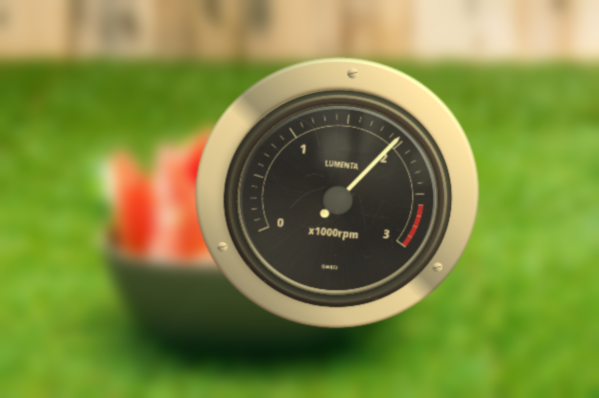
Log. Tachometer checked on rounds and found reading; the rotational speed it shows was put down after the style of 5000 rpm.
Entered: 1950 rpm
